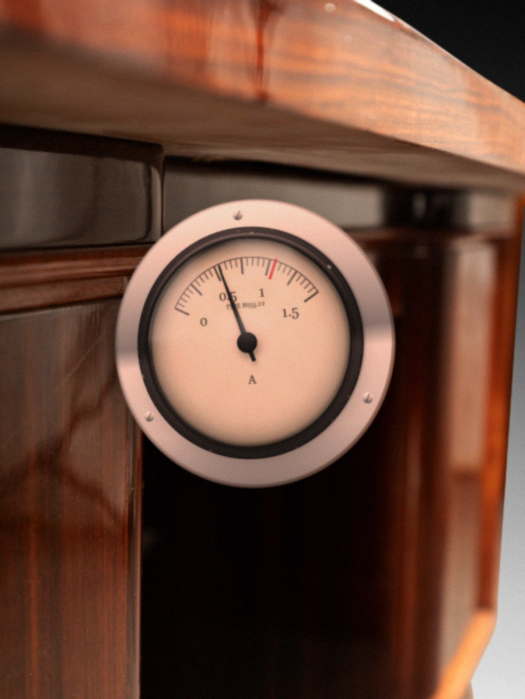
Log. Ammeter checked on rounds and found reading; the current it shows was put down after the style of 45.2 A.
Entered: 0.55 A
